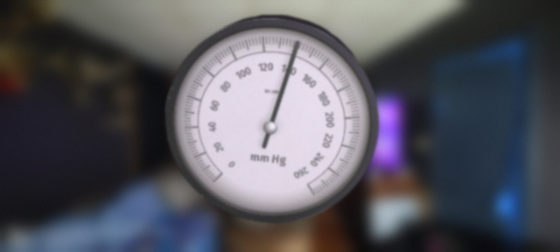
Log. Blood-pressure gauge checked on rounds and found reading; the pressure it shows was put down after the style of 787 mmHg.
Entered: 140 mmHg
